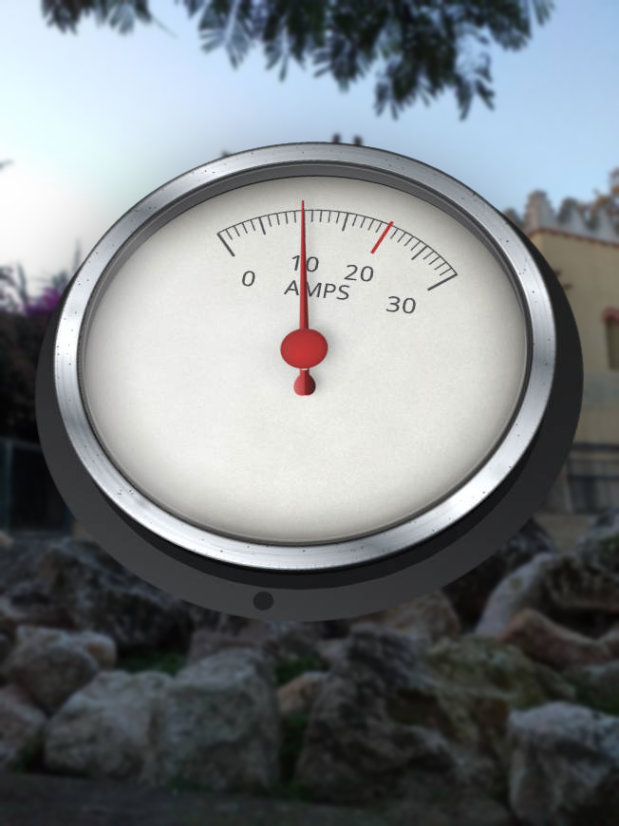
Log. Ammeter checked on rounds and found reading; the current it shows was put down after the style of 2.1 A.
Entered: 10 A
